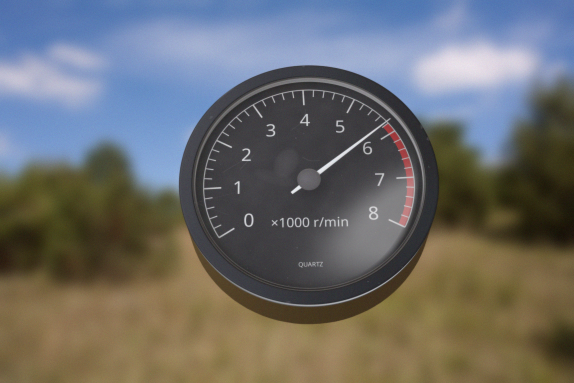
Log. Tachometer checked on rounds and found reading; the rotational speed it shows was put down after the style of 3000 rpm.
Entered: 5800 rpm
